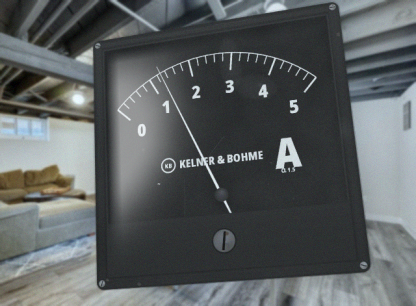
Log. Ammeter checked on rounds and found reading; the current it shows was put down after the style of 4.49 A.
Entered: 1.3 A
